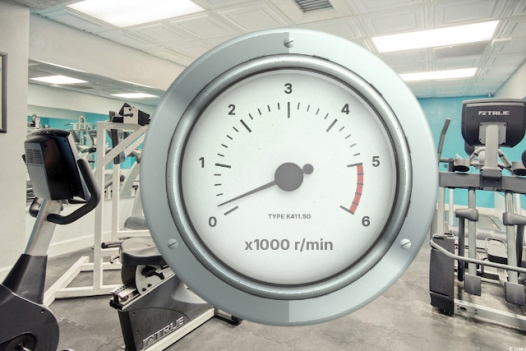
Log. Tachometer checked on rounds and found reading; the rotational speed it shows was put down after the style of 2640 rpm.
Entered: 200 rpm
